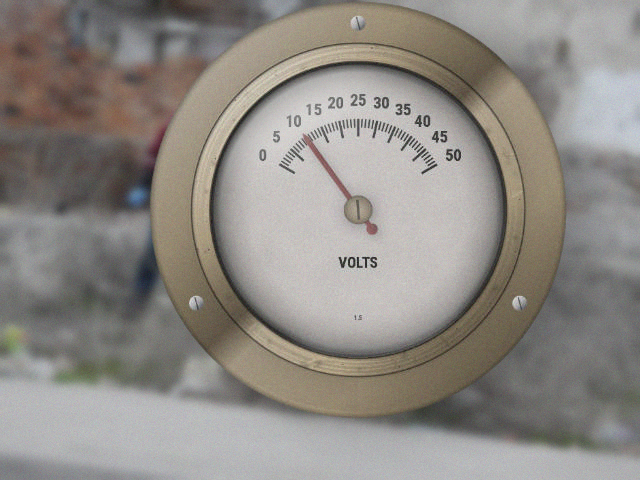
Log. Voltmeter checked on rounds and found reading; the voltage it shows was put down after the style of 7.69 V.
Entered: 10 V
